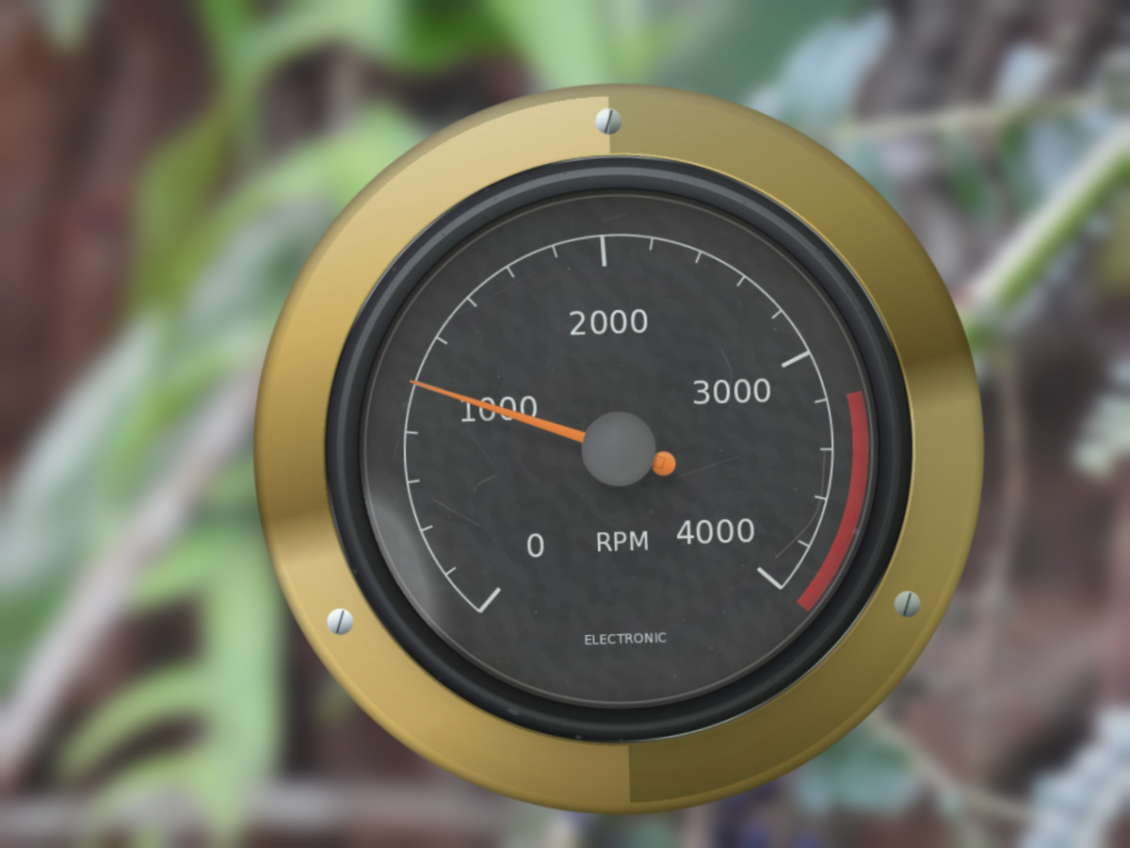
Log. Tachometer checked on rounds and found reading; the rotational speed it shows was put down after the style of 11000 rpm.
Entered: 1000 rpm
